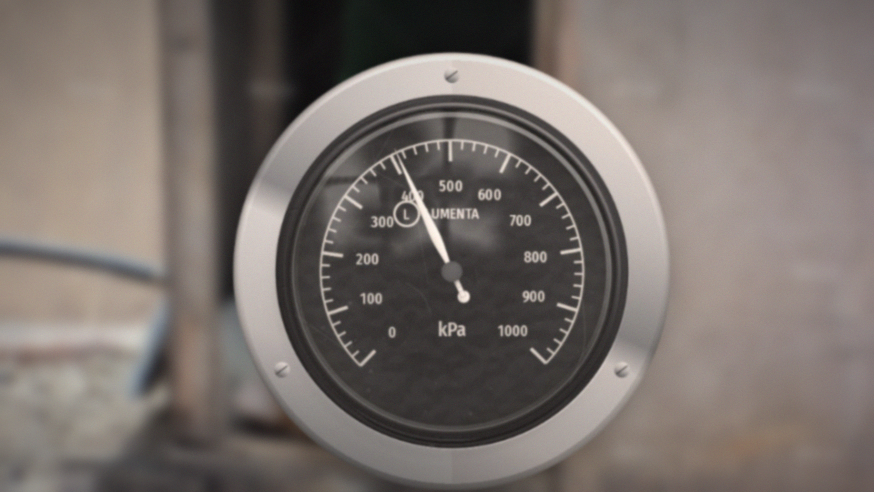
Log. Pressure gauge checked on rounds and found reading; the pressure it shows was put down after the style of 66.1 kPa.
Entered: 410 kPa
